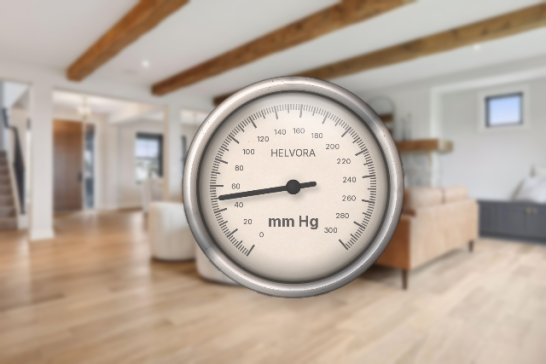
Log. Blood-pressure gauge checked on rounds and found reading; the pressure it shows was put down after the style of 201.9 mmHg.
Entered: 50 mmHg
